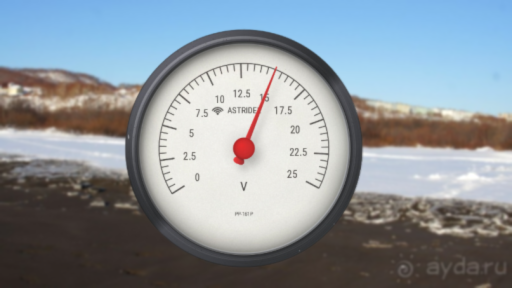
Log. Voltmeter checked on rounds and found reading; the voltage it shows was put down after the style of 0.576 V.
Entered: 15 V
